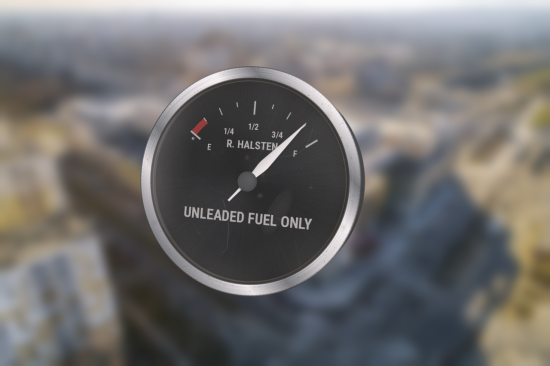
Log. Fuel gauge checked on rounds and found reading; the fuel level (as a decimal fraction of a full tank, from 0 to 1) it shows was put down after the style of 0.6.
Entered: 0.875
